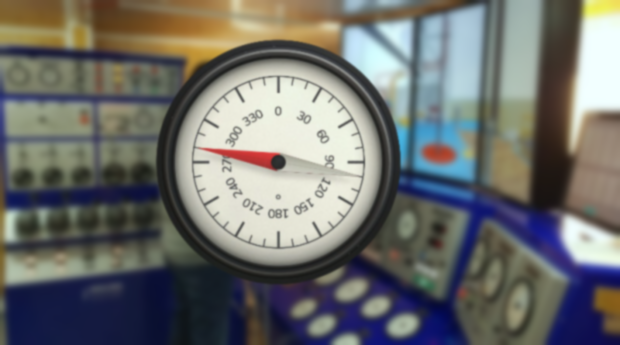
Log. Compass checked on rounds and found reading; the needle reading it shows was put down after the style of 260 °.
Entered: 280 °
